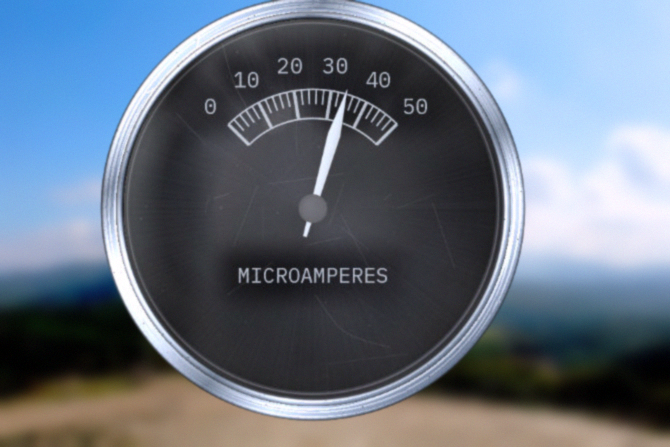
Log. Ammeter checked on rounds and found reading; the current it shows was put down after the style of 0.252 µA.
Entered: 34 µA
